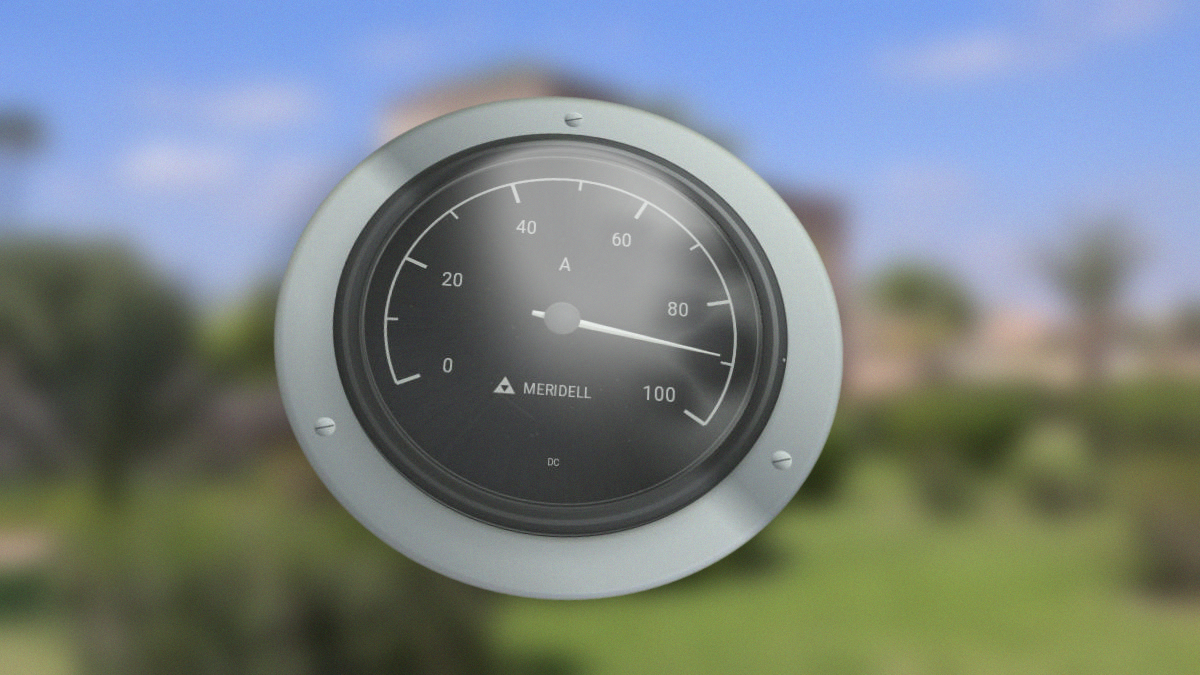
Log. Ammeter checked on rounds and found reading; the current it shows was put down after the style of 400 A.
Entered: 90 A
